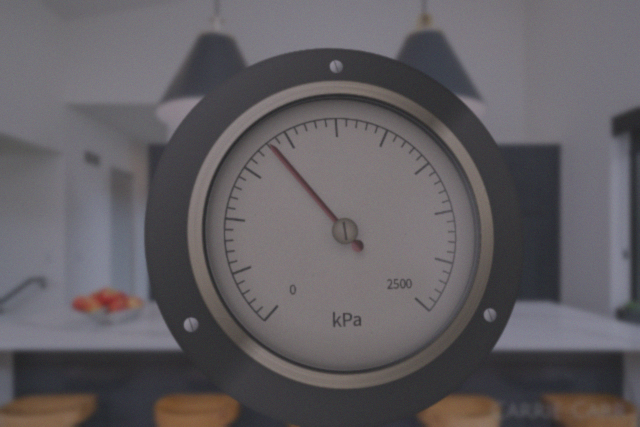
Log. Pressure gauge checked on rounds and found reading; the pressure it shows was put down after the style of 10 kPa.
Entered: 900 kPa
